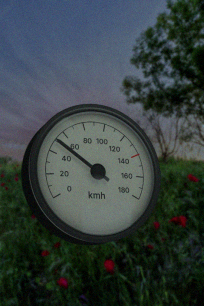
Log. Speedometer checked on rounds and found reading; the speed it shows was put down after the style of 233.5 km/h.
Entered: 50 km/h
